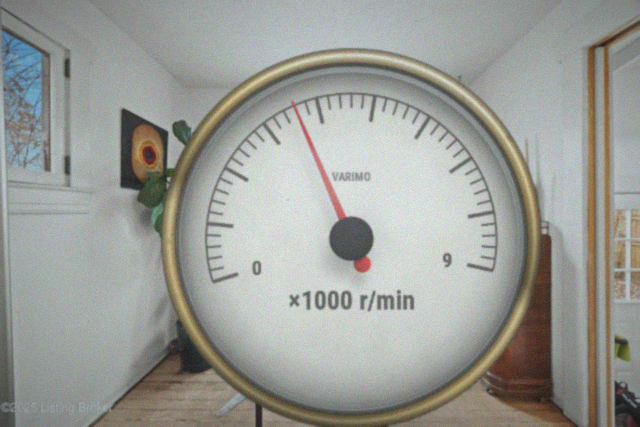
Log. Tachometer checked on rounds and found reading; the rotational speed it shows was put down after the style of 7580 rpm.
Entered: 3600 rpm
